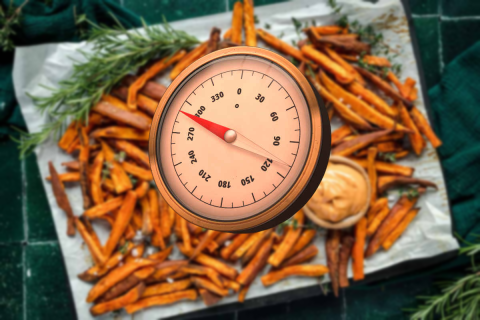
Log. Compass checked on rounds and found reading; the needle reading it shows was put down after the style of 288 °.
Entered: 290 °
